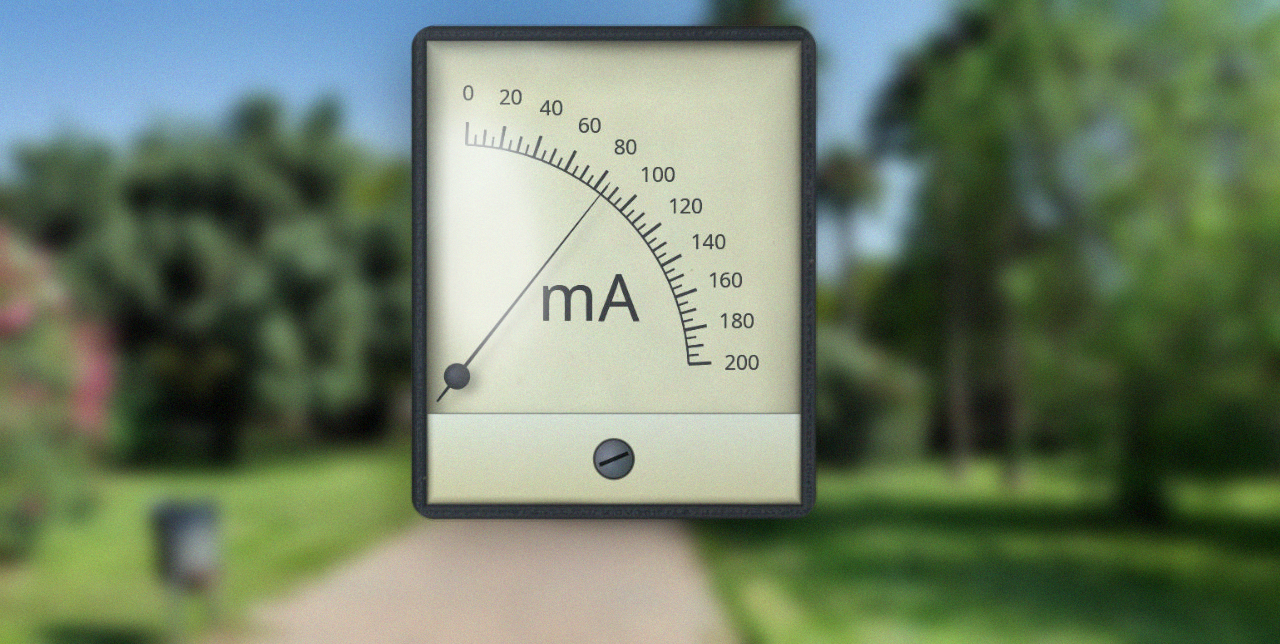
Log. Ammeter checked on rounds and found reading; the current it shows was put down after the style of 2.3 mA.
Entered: 85 mA
